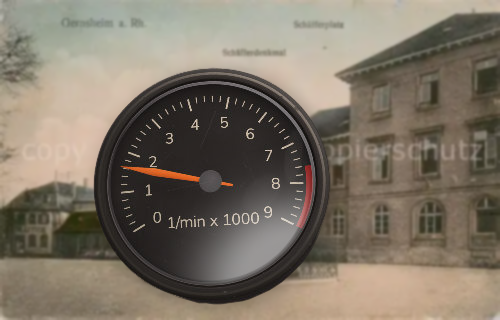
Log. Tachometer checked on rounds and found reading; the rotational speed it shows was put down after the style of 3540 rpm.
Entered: 1600 rpm
